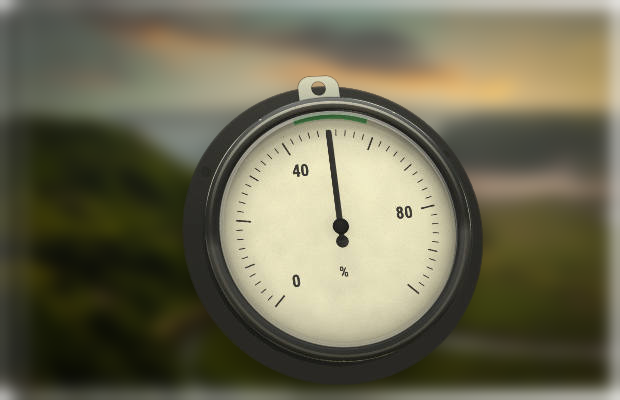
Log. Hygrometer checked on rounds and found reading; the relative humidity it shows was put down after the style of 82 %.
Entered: 50 %
